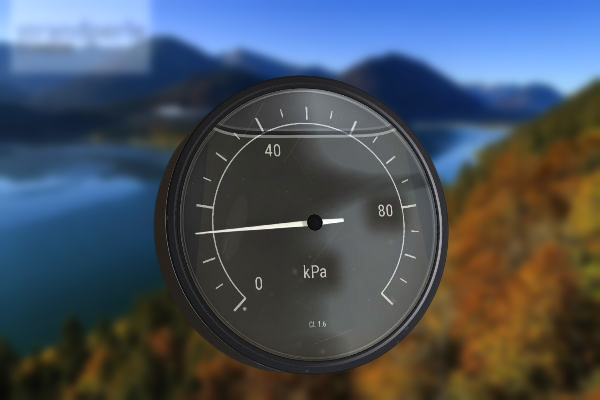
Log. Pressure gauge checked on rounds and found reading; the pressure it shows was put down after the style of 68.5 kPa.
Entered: 15 kPa
